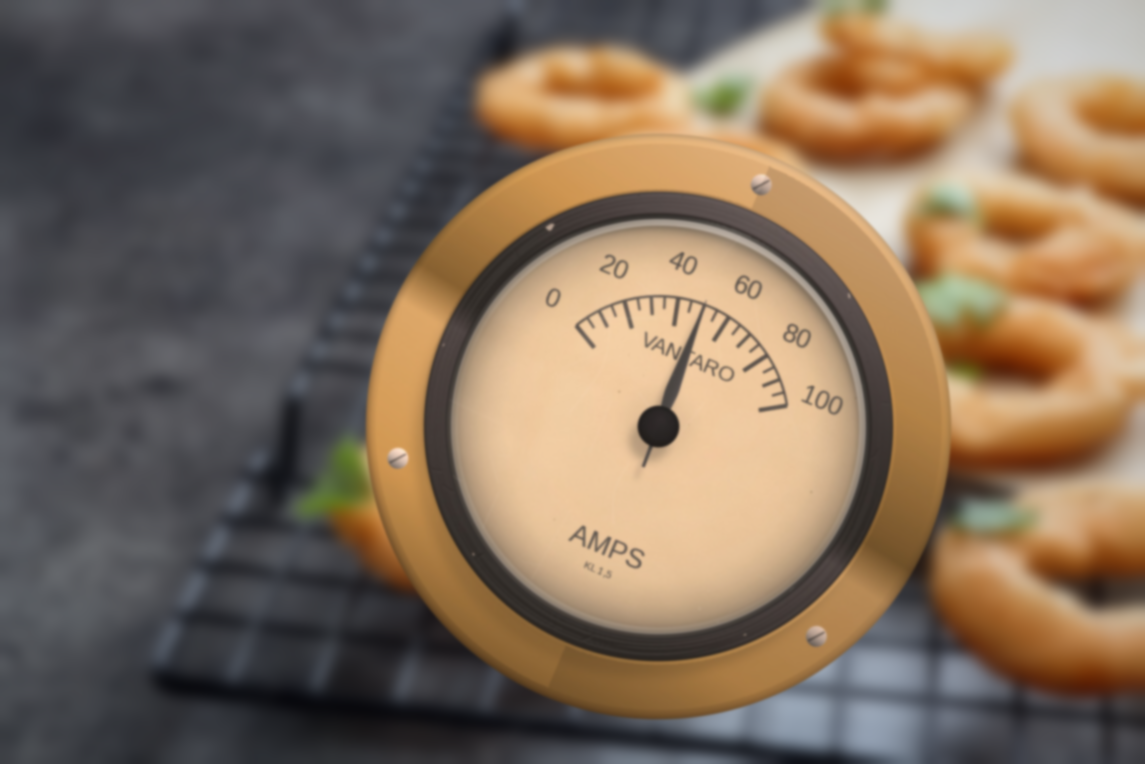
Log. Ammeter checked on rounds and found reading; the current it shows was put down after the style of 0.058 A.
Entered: 50 A
